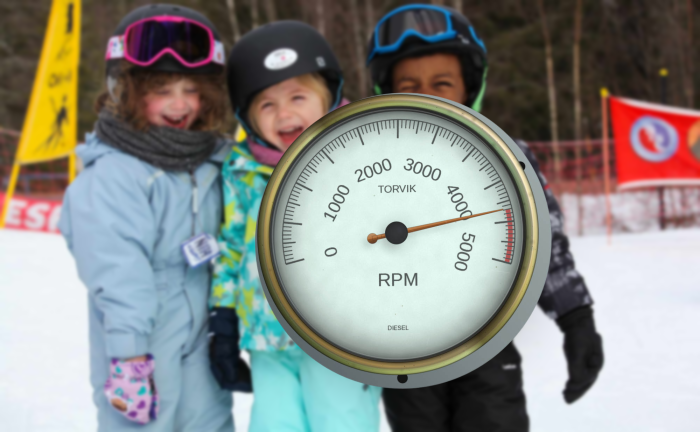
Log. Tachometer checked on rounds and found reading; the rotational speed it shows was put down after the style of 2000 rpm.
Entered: 4350 rpm
